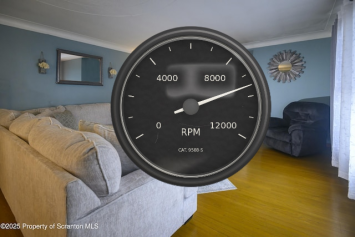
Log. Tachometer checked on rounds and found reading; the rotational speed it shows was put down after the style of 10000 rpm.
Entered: 9500 rpm
